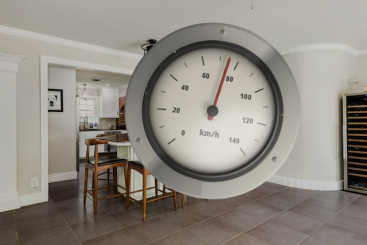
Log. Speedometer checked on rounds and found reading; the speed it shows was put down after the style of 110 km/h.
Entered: 75 km/h
